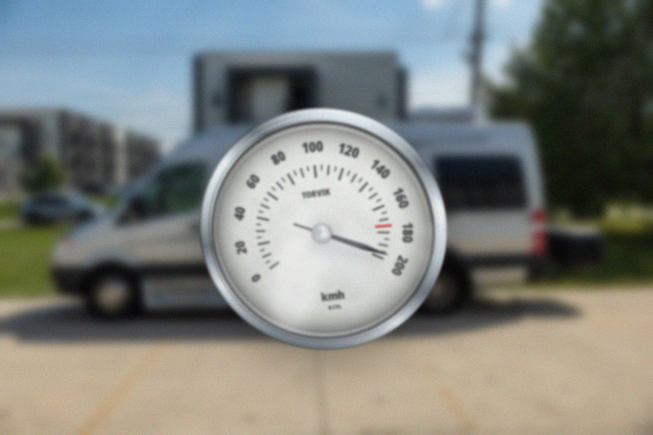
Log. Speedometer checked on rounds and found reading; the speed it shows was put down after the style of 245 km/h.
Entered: 195 km/h
